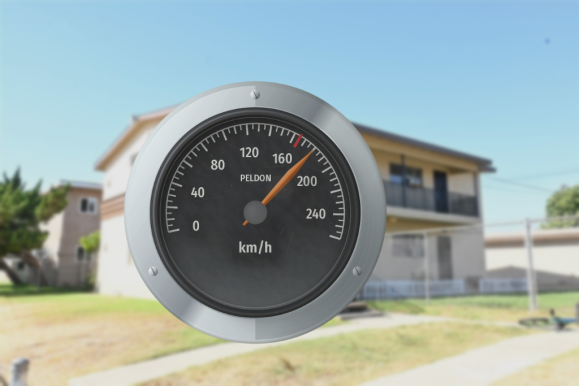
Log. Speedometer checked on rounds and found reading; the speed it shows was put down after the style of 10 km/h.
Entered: 180 km/h
